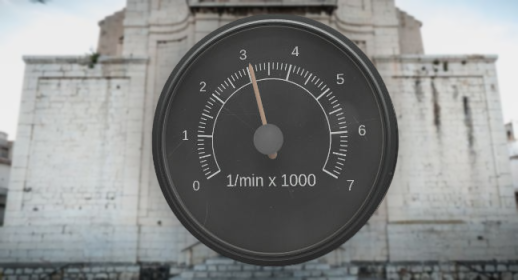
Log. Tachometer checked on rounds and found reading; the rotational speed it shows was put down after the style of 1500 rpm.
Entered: 3100 rpm
